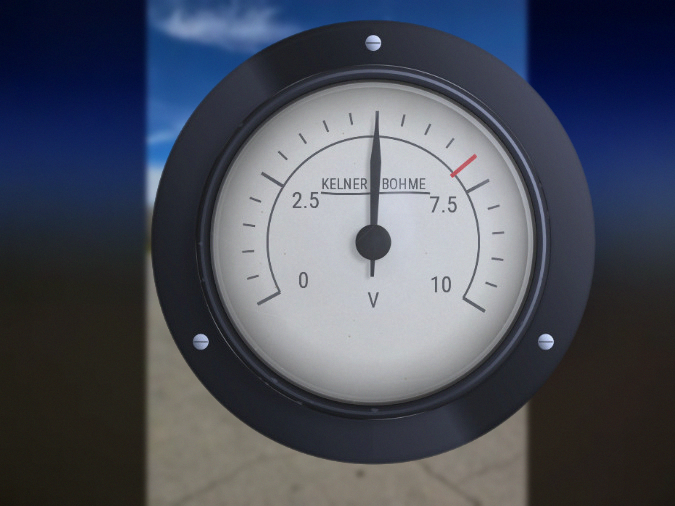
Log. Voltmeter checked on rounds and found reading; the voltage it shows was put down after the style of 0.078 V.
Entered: 5 V
